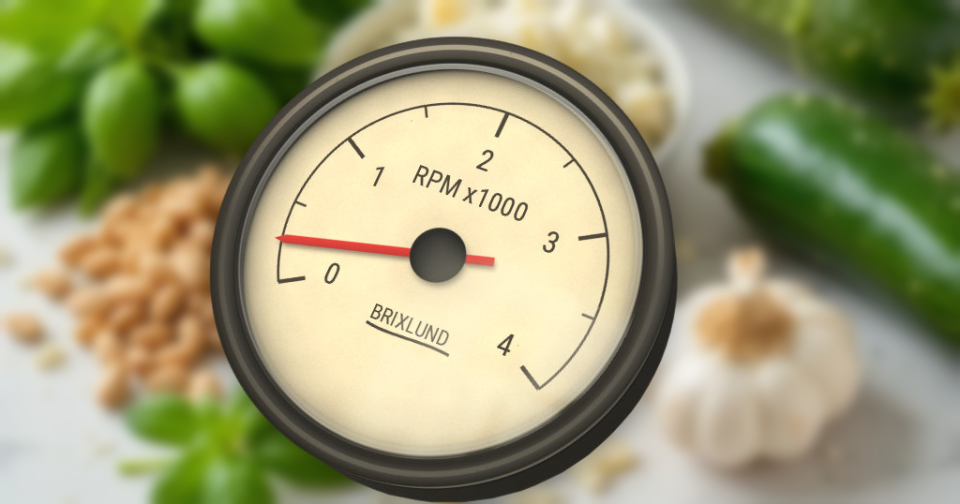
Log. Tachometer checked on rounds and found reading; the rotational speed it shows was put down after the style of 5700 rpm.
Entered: 250 rpm
